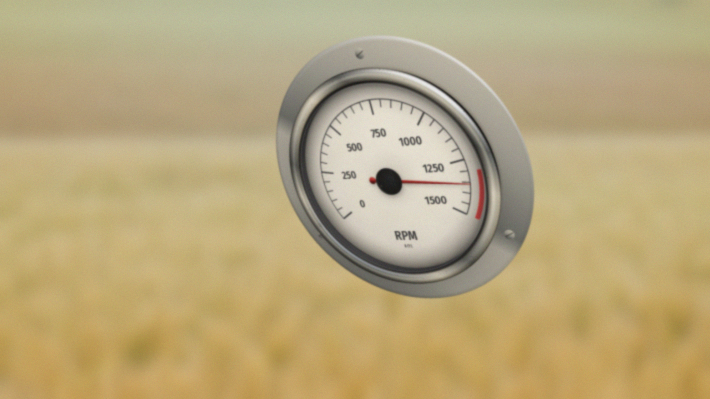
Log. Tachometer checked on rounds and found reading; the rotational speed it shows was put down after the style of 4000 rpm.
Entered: 1350 rpm
